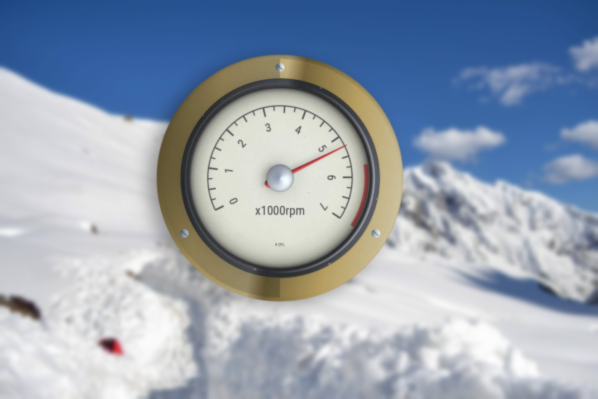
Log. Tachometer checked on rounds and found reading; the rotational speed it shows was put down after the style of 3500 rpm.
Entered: 5250 rpm
